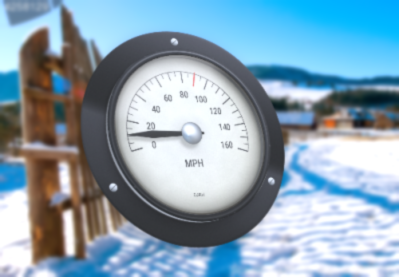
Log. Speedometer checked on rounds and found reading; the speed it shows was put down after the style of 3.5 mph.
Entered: 10 mph
